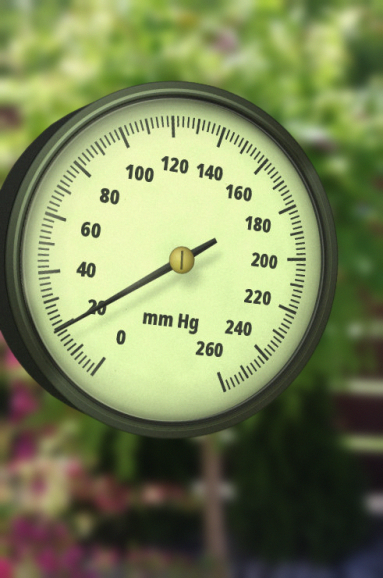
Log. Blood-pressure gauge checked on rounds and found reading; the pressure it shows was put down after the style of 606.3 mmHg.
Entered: 20 mmHg
